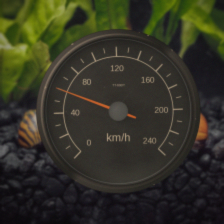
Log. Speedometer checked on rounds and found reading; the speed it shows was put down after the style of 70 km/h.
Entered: 60 km/h
